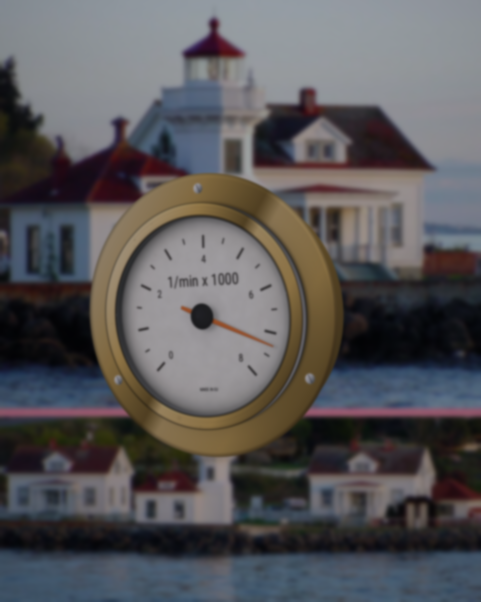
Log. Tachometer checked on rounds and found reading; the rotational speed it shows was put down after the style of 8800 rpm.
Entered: 7250 rpm
